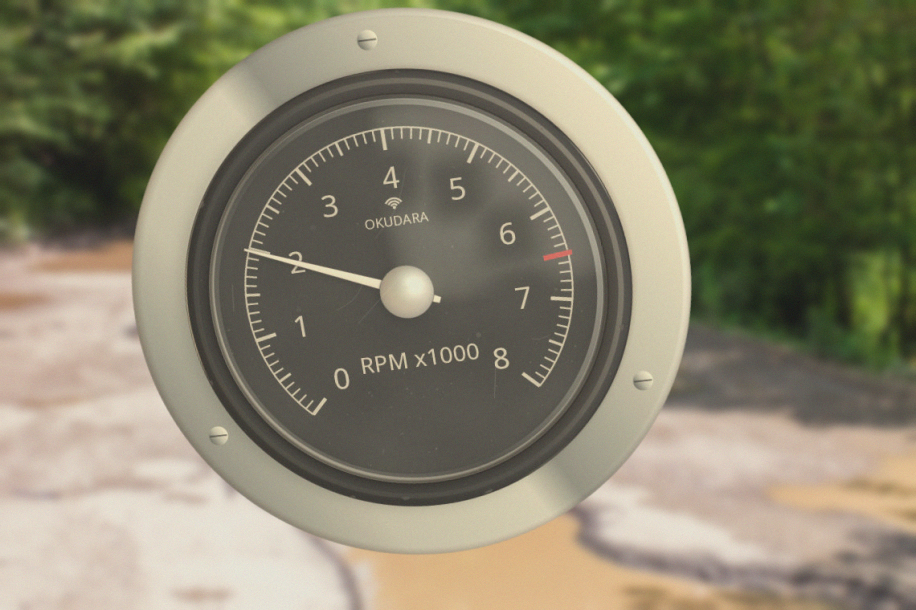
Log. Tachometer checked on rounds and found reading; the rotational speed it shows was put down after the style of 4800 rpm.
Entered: 2000 rpm
